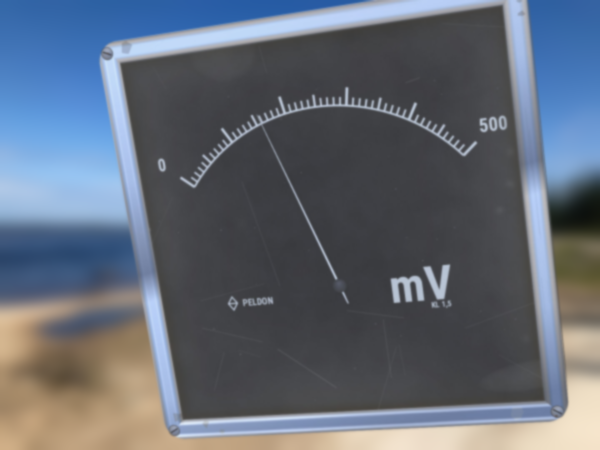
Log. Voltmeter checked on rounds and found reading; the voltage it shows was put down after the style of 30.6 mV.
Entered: 160 mV
